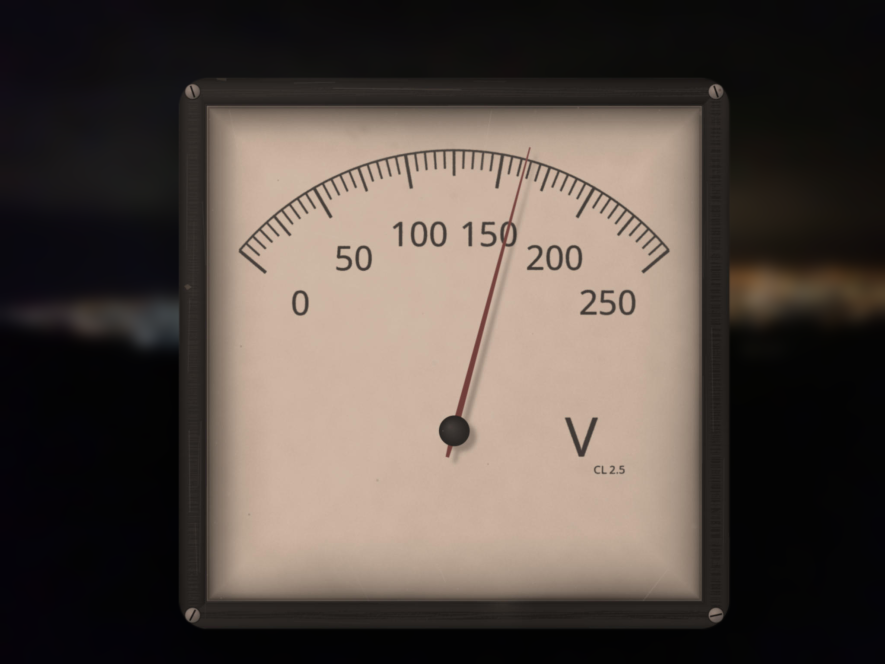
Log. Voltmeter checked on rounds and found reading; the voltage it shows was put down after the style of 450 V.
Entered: 162.5 V
